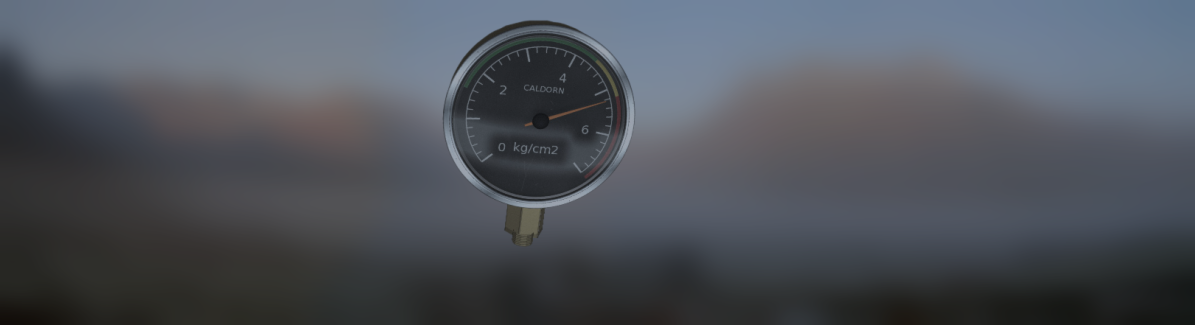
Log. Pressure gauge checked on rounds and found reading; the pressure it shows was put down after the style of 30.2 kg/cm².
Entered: 5.2 kg/cm²
